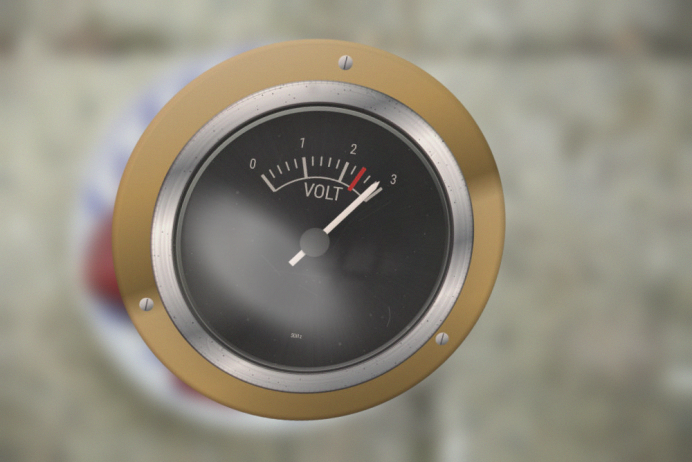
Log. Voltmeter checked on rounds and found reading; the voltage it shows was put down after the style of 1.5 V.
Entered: 2.8 V
